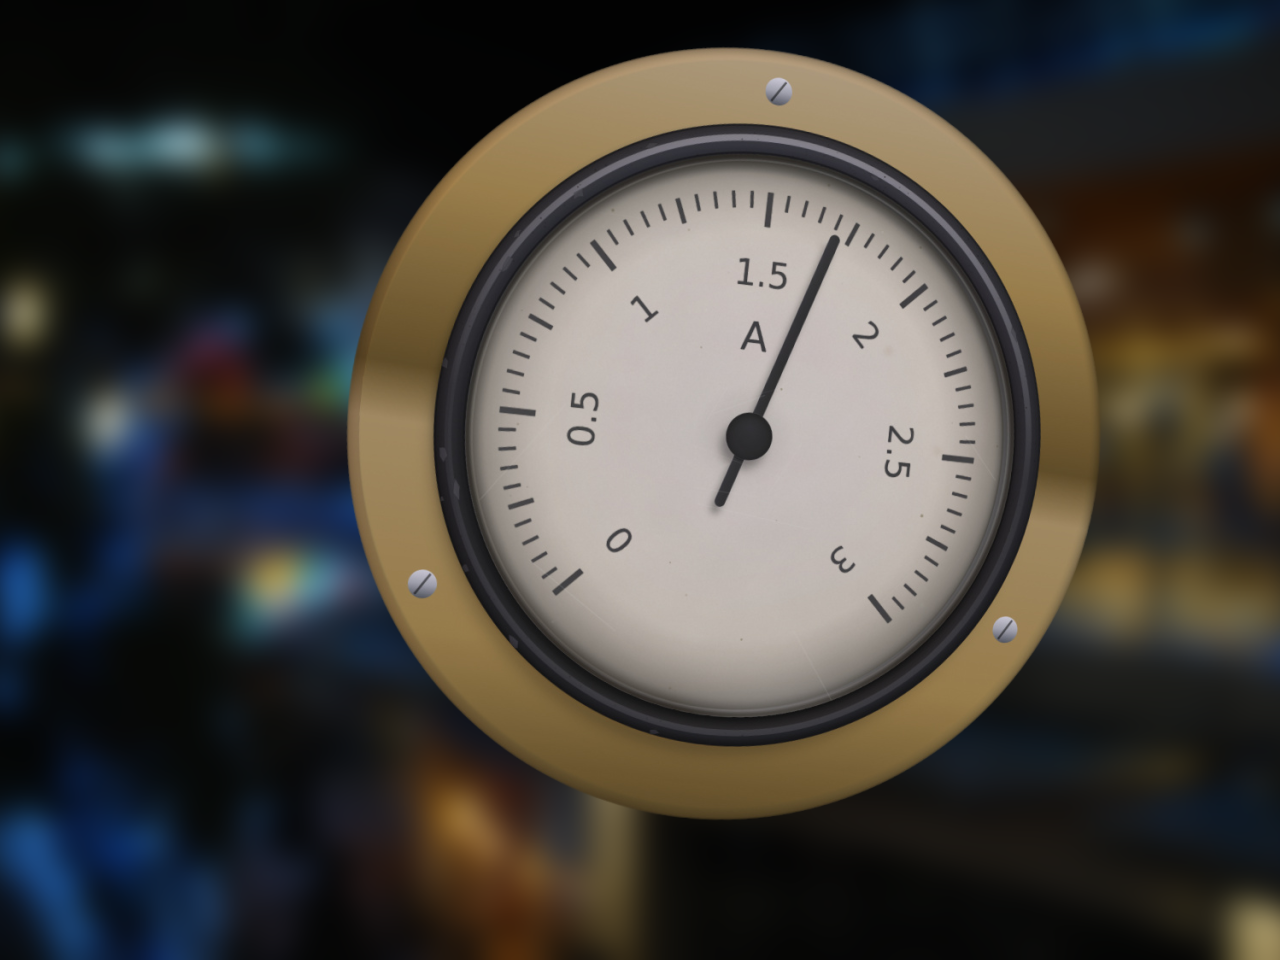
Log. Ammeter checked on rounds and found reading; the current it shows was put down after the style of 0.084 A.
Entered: 1.7 A
